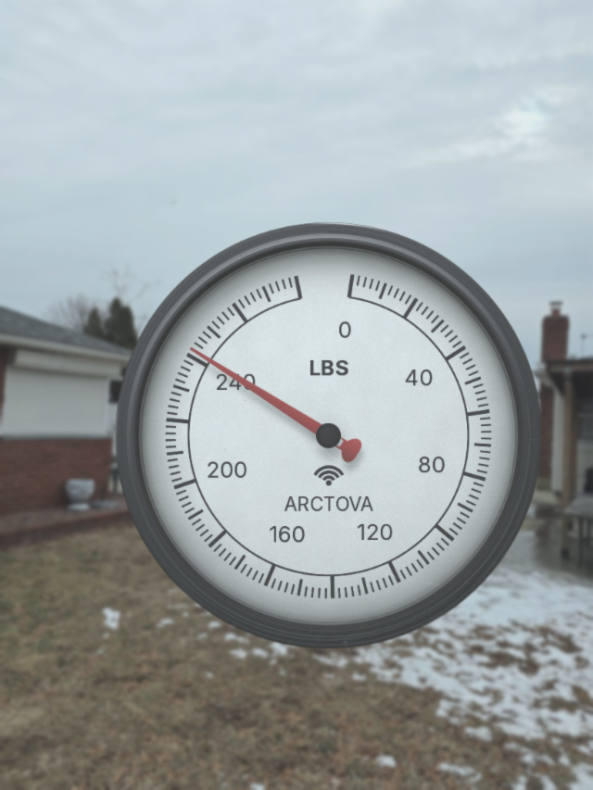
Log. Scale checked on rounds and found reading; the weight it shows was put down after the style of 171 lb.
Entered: 242 lb
